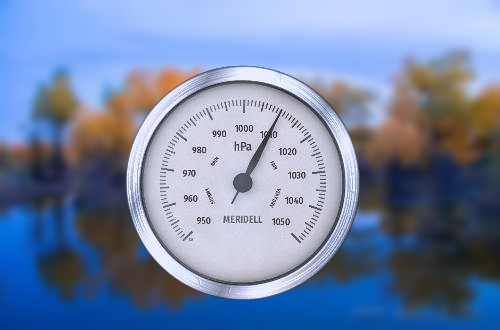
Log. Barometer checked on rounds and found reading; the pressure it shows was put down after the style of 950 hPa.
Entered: 1010 hPa
